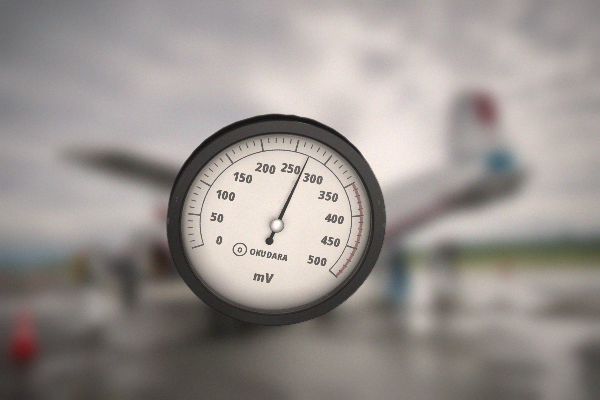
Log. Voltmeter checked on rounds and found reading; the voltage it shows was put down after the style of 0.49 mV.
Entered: 270 mV
